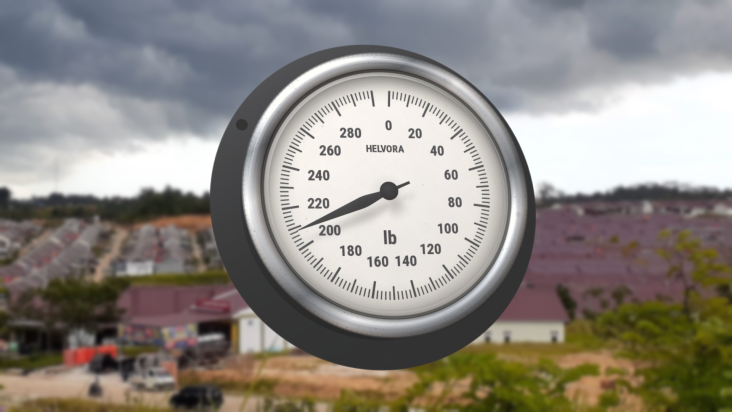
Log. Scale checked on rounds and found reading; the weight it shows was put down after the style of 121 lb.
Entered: 208 lb
